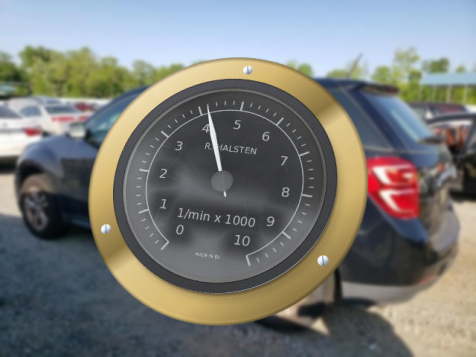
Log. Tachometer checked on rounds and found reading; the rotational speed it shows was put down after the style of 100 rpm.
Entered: 4200 rpm
